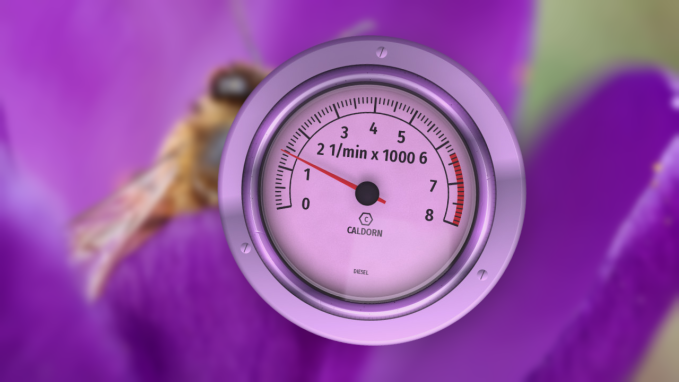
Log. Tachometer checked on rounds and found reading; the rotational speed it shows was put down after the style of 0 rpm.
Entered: 1400 rpm
